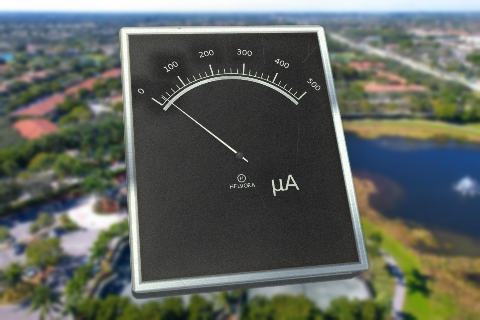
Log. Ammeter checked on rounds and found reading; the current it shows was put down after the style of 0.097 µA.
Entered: 20 µA
